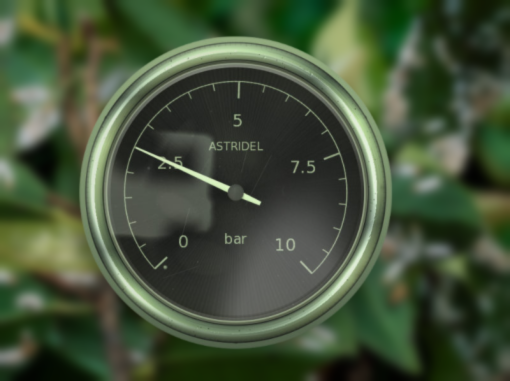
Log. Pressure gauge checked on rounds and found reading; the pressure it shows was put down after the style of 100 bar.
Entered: 2.5 bar
